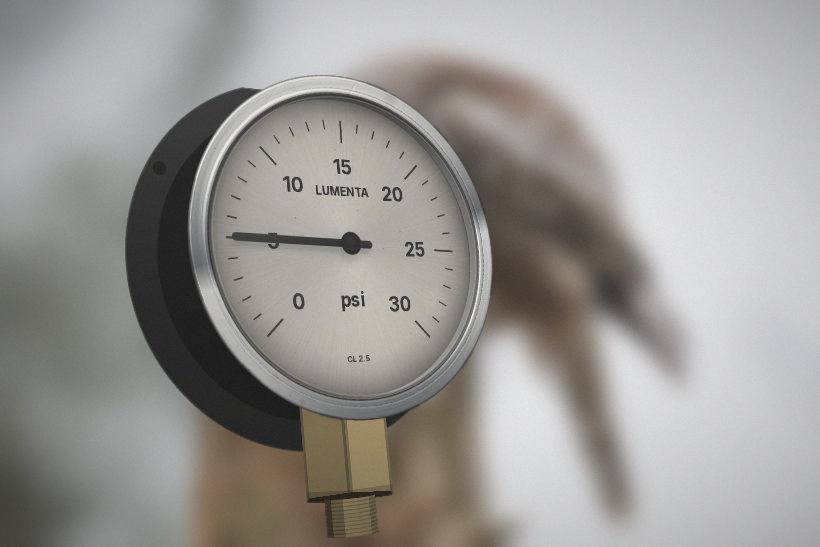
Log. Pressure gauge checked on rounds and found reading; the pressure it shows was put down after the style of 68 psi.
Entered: 5 psi
